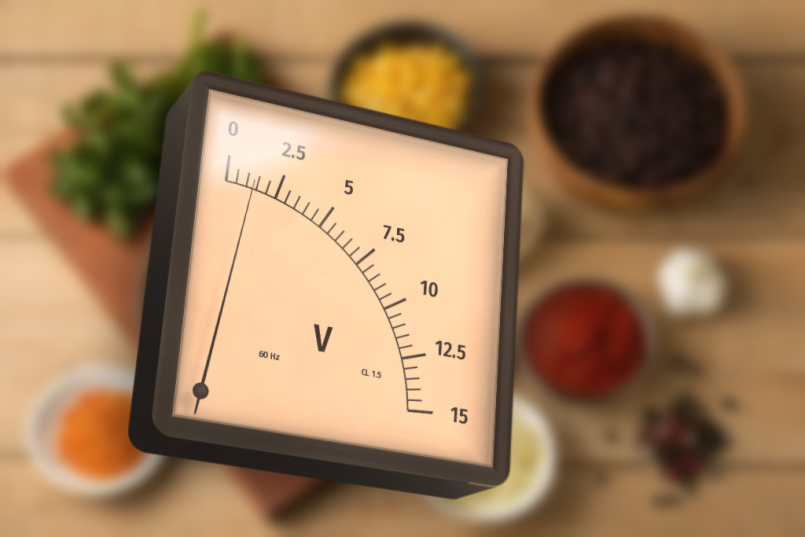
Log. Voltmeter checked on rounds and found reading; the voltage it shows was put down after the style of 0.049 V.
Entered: 1.25 V
